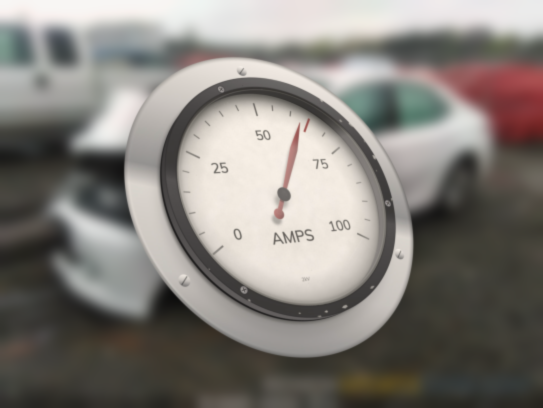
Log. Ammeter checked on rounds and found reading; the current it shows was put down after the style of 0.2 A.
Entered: 62.5 A
